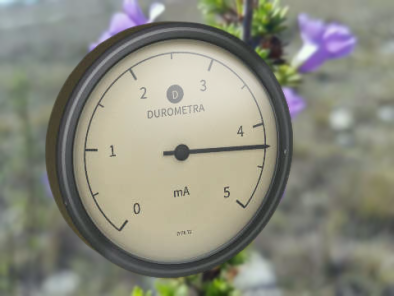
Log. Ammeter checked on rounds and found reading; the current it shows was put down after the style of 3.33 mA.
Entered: 4.25 mA
